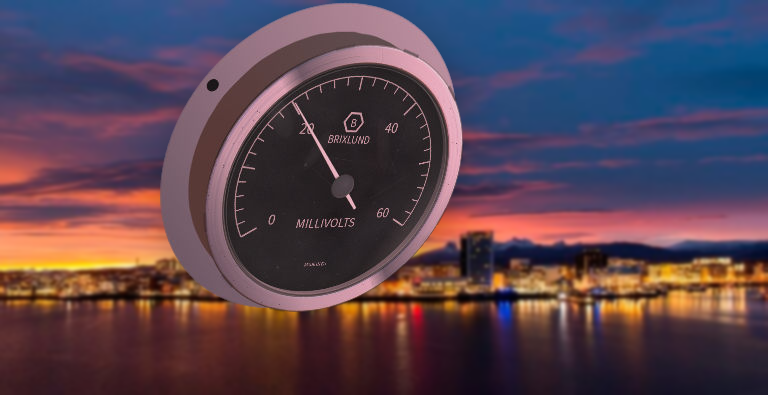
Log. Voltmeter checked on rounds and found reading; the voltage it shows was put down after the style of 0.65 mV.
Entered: 20 mV
